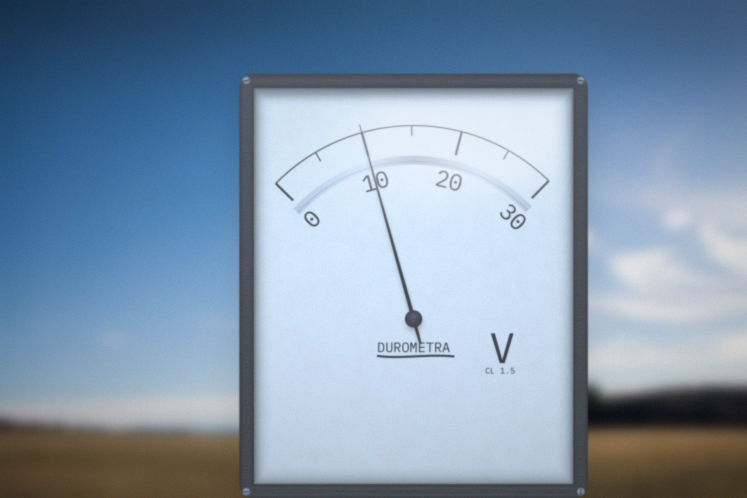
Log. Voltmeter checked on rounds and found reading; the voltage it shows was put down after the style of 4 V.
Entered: 10 V
